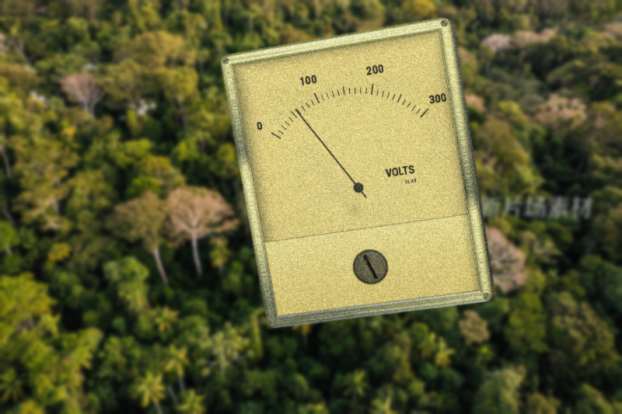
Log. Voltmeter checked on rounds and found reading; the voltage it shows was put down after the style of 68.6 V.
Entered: 60 V
